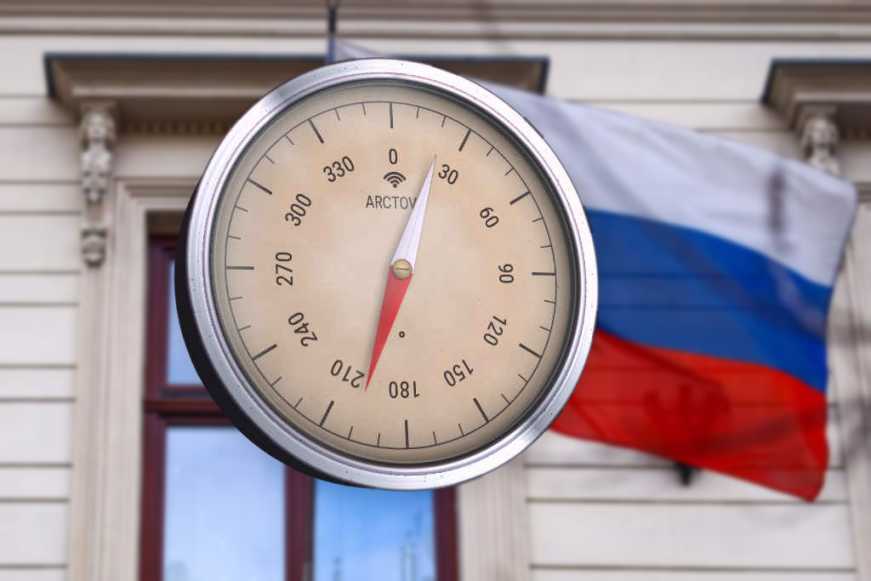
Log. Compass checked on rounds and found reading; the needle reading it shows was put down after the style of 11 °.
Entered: 200 °
